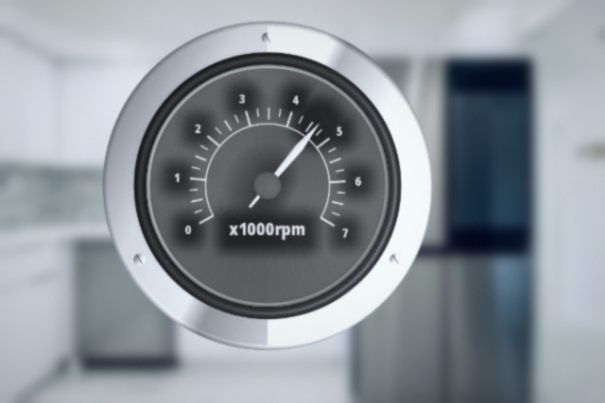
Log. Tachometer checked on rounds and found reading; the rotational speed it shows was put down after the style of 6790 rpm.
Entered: 4625 rpm
